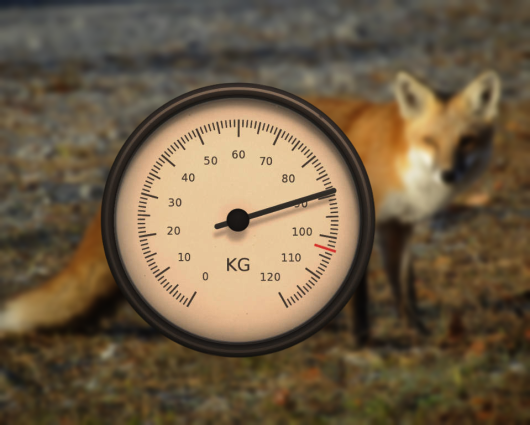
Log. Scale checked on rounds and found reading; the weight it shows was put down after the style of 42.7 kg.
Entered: 89 kg
